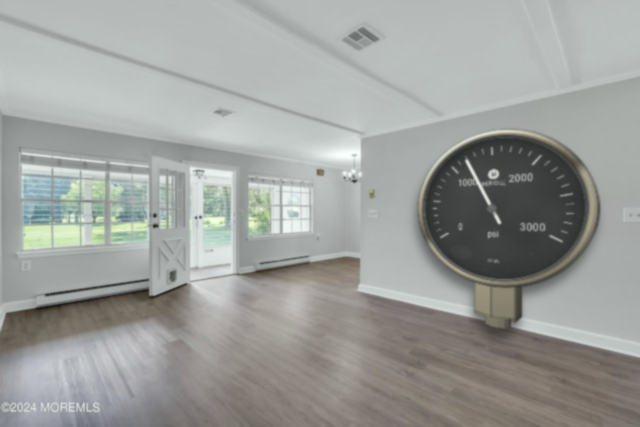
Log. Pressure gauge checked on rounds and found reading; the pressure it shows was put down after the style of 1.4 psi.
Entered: 1200 psi
